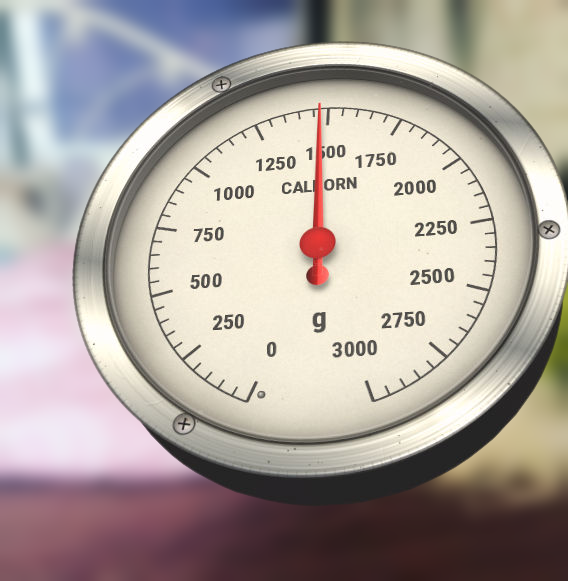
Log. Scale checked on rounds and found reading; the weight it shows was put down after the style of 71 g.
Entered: 1475 g
